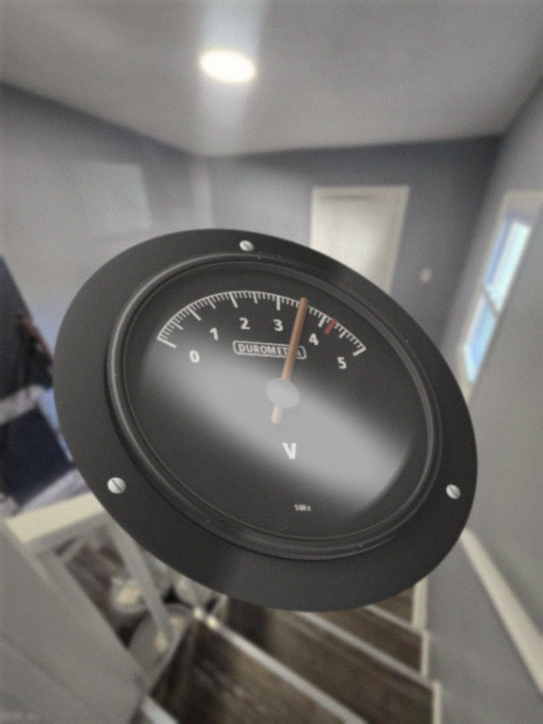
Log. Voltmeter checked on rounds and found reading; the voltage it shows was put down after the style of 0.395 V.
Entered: 3.5 V
